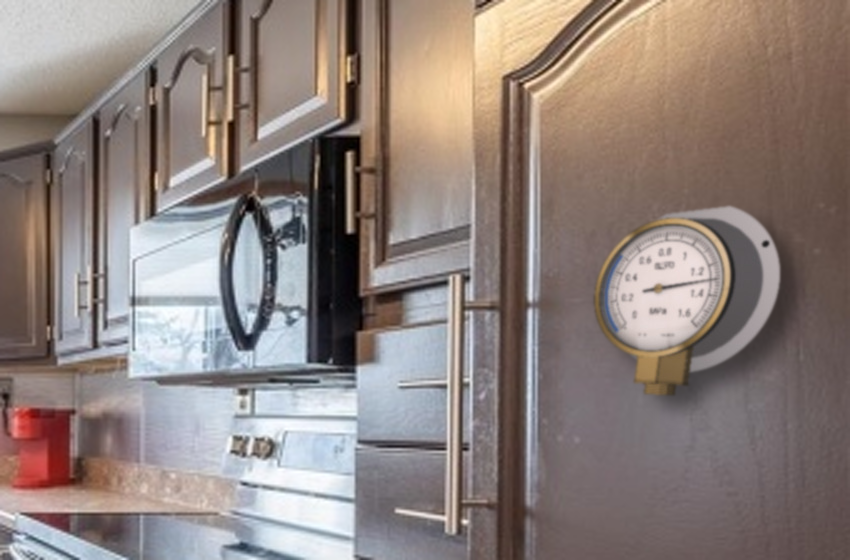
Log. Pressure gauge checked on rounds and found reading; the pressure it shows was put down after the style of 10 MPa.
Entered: 1.3 MPa
